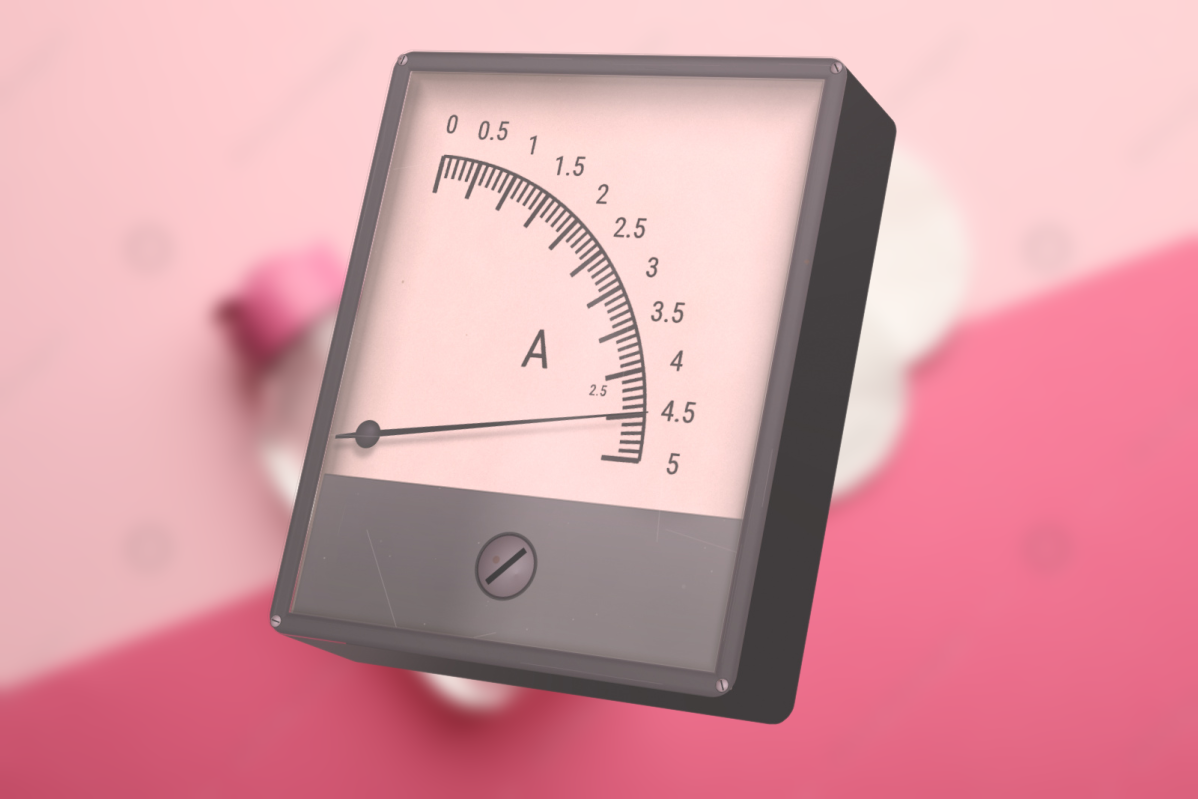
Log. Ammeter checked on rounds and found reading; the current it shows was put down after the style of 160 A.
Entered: 4.5 A
